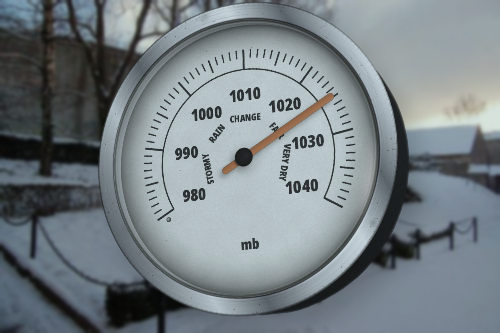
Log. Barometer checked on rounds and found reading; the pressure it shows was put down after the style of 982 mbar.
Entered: 1025 mbar
